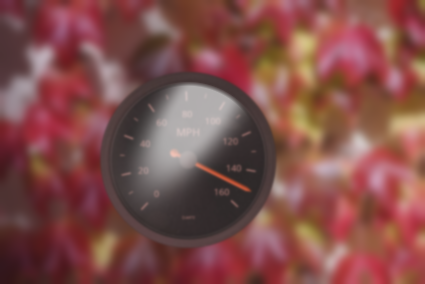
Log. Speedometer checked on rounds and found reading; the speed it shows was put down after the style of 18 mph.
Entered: 150 mph
